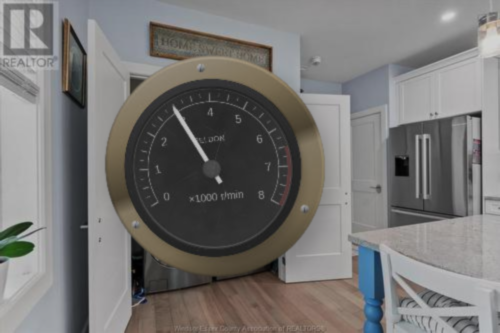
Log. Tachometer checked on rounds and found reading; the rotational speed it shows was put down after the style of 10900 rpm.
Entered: 3000 rpm
